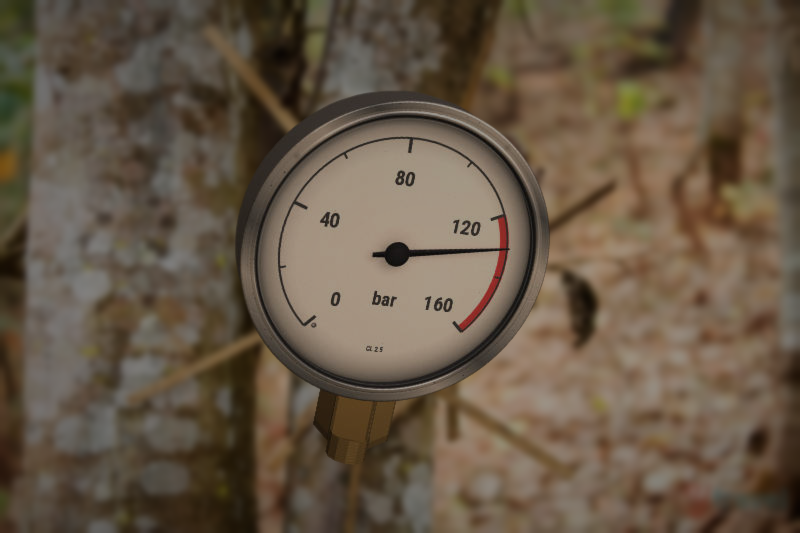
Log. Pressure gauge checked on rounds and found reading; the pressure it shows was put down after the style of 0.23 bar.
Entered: 130 bar
